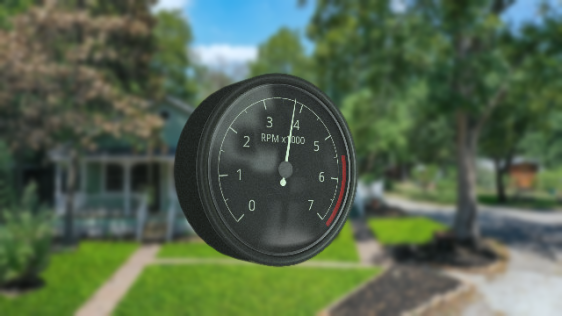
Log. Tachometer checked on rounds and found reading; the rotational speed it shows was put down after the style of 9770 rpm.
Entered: 3750 rpm
